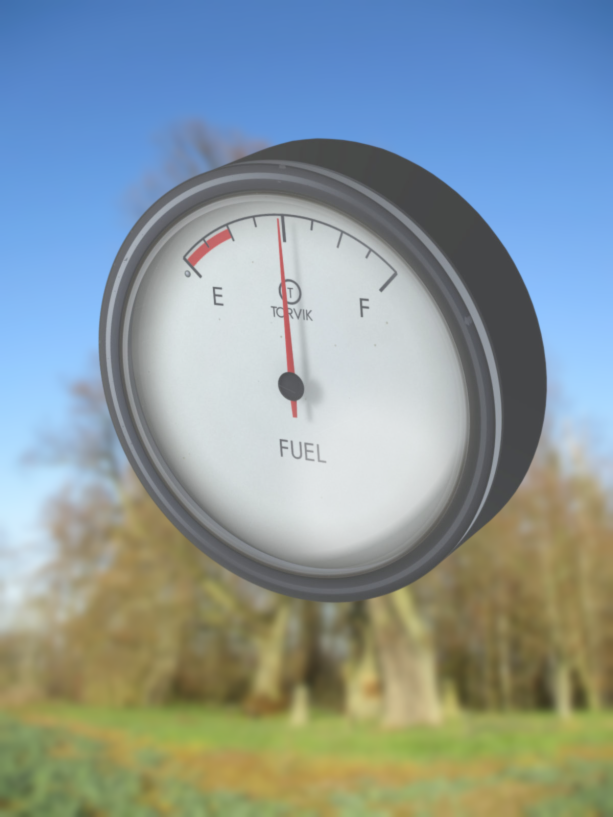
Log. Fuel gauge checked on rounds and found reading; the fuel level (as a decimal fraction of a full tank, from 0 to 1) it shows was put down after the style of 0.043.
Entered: 0.5
